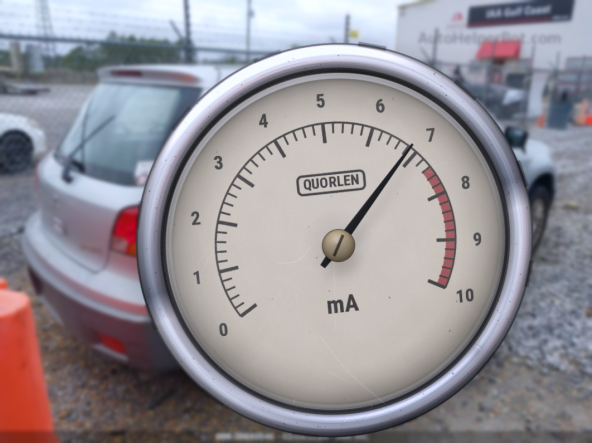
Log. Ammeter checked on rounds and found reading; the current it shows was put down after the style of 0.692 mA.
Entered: 6.8 mA
